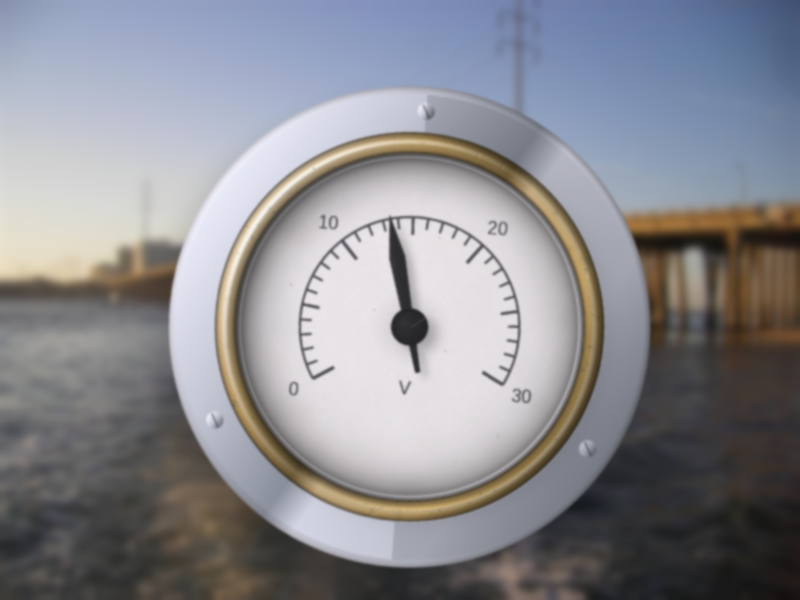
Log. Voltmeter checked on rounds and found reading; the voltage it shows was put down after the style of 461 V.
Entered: 13.5 V
